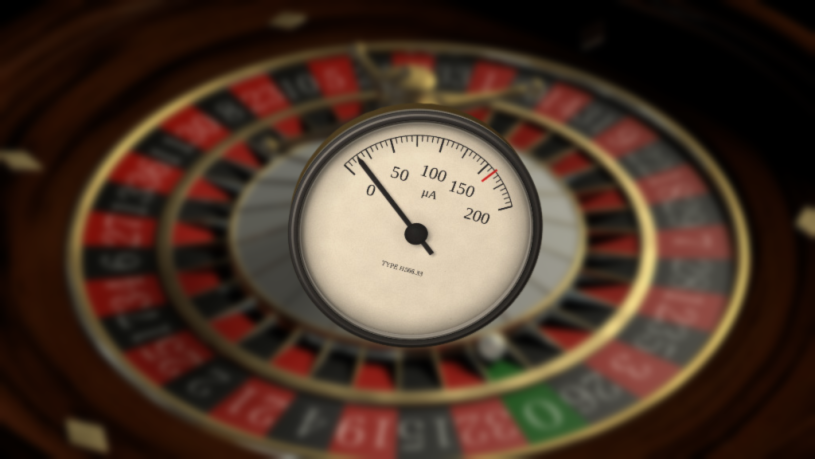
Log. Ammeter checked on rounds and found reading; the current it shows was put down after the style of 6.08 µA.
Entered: 15 µA
